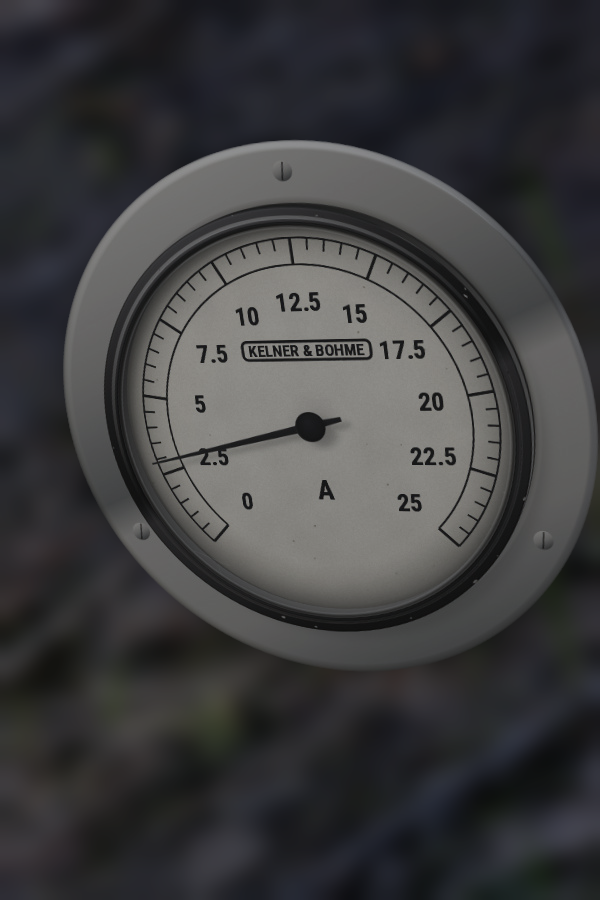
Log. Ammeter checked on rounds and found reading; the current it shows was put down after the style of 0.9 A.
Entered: 3 A
